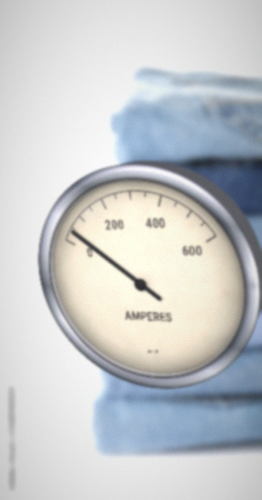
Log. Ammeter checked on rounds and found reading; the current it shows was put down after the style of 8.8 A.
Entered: 50 A
